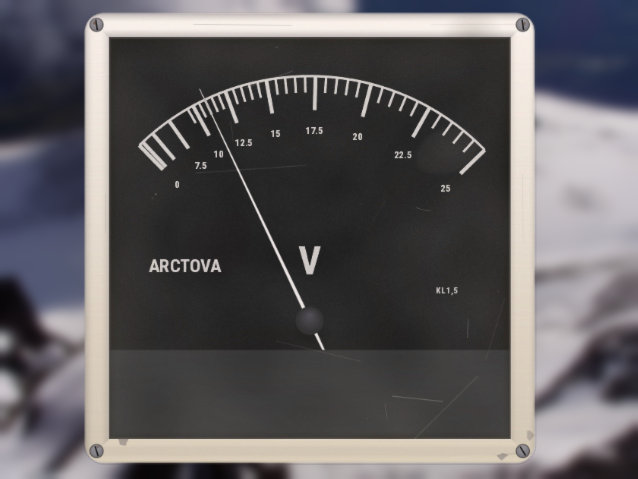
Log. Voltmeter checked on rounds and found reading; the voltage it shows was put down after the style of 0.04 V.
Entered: 11 V
